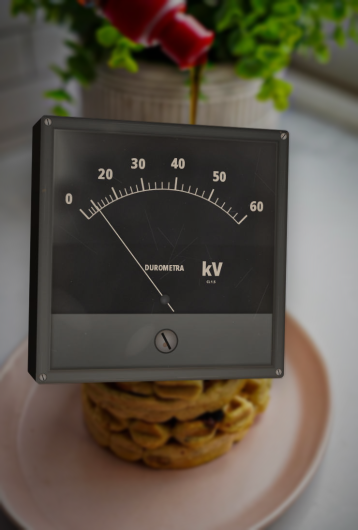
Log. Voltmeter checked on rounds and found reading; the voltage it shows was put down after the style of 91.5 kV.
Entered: 10 kV
